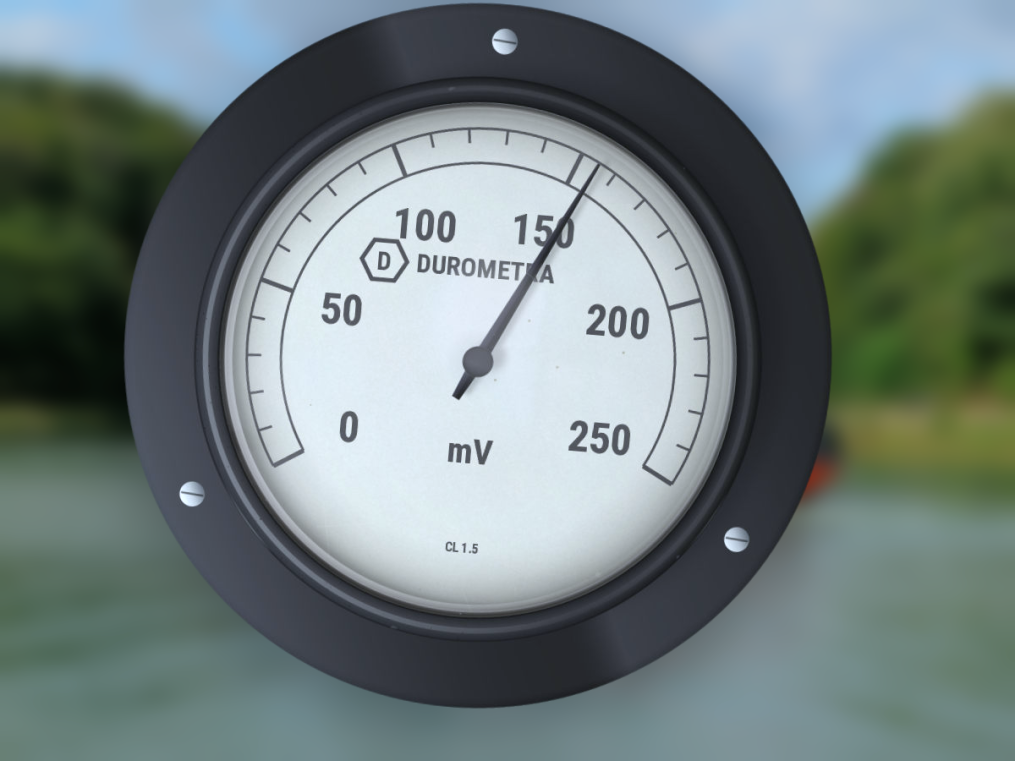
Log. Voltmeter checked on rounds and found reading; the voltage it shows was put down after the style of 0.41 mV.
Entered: 155 mV
